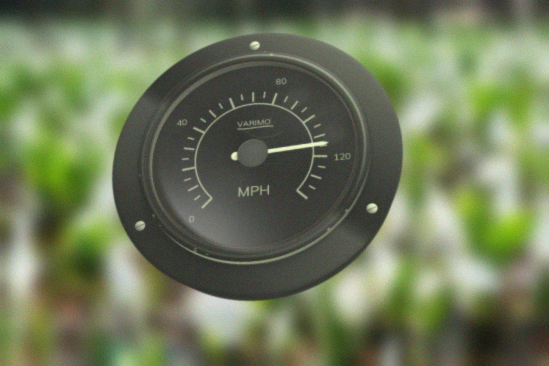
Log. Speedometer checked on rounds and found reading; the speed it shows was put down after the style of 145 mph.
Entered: 115 mph
